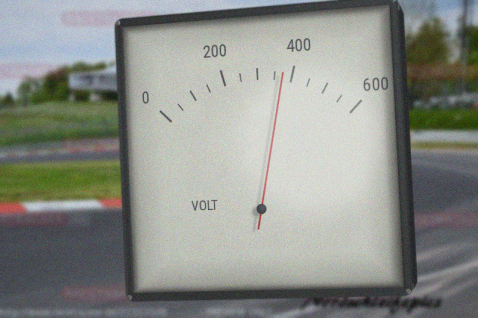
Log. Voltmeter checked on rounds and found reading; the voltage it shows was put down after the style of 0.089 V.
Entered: 375 V
